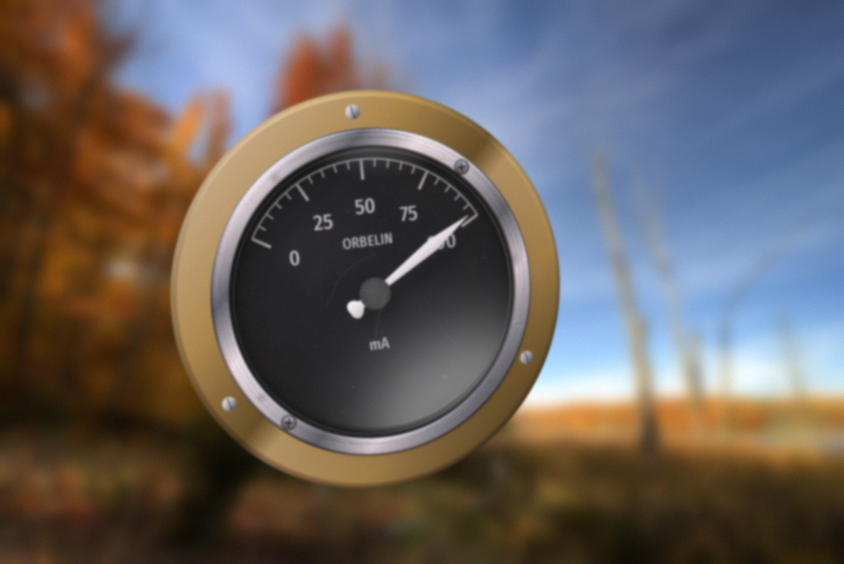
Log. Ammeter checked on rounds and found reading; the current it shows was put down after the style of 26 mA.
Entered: 97.5 mA
